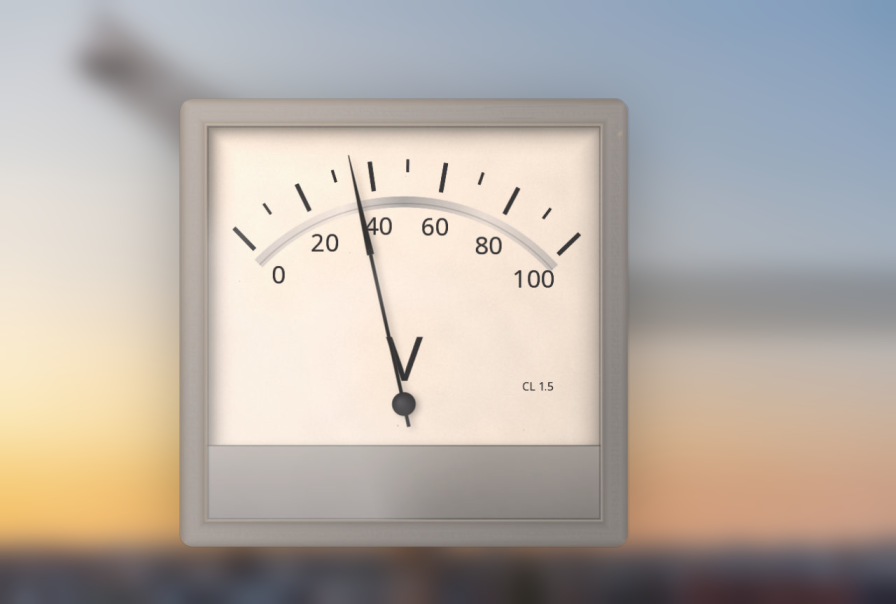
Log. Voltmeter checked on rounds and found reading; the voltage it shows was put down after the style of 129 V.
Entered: 35 V
